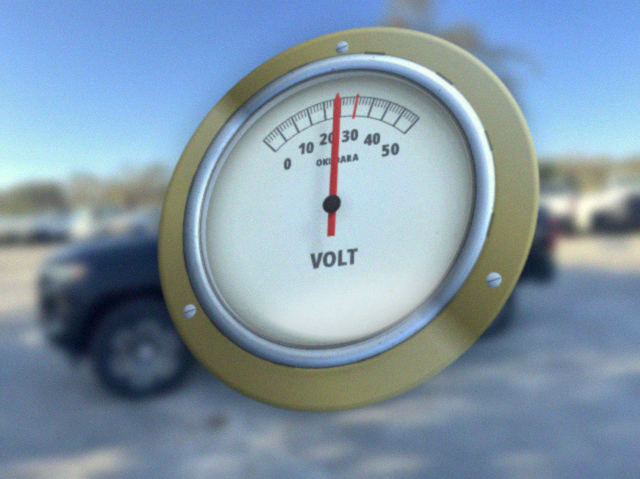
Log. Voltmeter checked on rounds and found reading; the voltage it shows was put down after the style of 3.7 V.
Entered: 25 V
